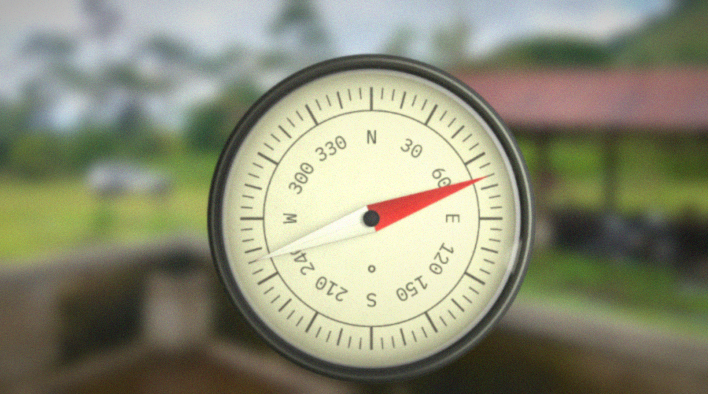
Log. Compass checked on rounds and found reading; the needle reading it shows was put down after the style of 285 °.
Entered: 70 °
